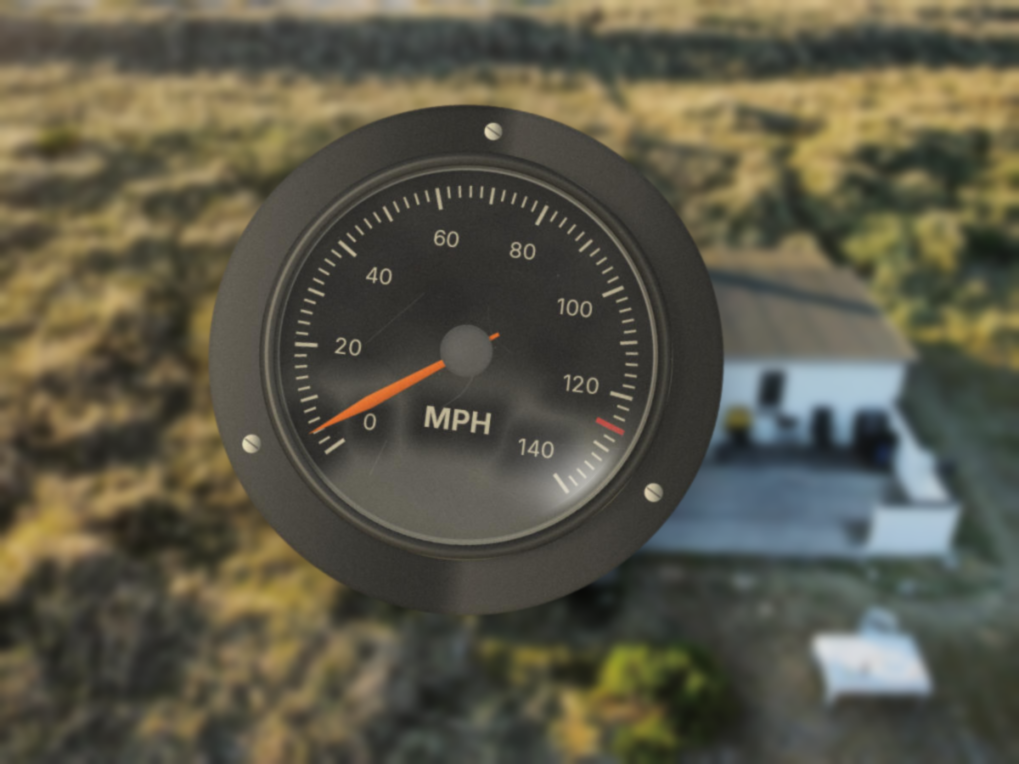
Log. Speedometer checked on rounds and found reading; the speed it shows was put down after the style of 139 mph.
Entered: 4 mph
